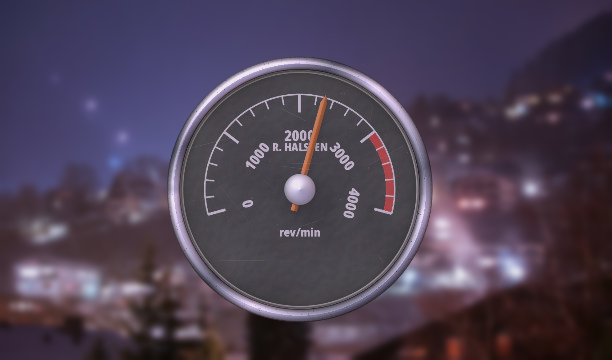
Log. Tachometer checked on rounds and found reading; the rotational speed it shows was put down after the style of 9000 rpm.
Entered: 2300 rpm
